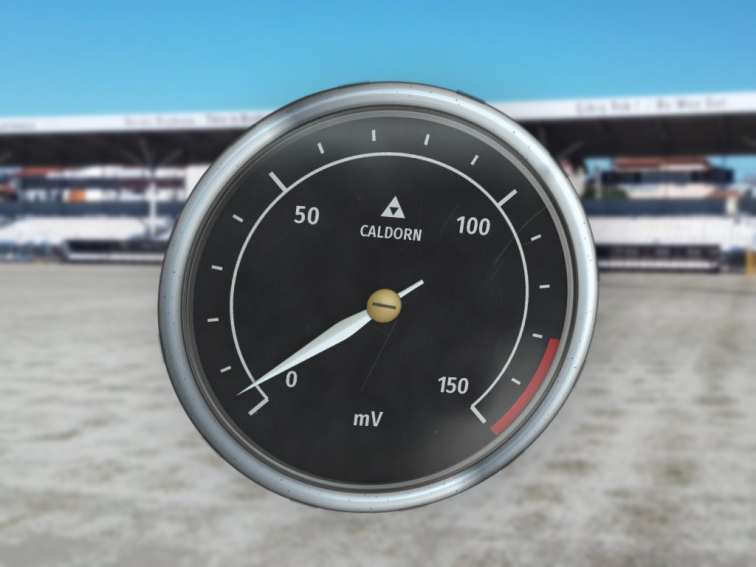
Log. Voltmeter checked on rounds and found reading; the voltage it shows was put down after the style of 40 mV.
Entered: 5 mV
